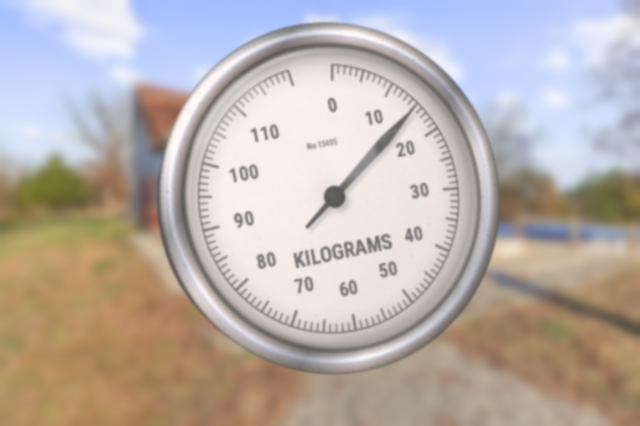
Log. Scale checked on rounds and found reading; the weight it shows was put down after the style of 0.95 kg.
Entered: 15 kg
